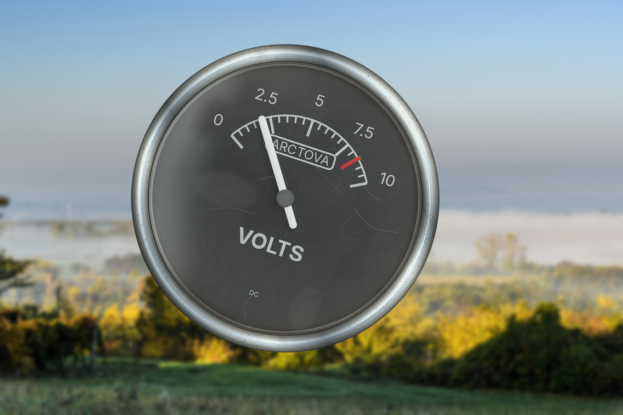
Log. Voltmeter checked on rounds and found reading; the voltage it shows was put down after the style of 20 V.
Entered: 2 V
